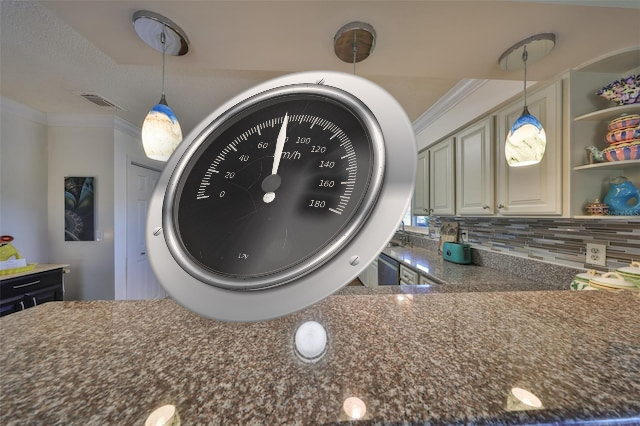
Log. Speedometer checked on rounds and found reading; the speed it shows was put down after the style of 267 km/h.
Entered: 80 km/h
